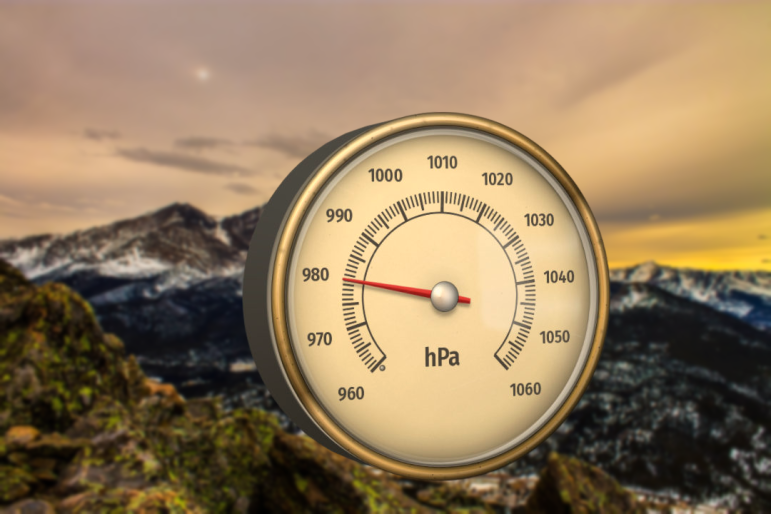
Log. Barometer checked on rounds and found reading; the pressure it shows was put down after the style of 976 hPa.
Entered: 980 hPa
